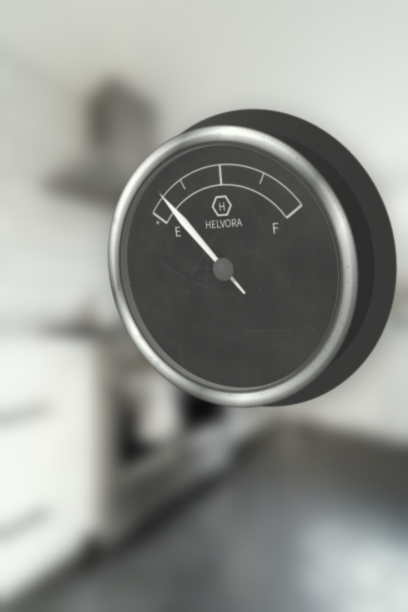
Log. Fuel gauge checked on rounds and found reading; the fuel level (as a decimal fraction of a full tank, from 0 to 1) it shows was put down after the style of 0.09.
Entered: 0.125
